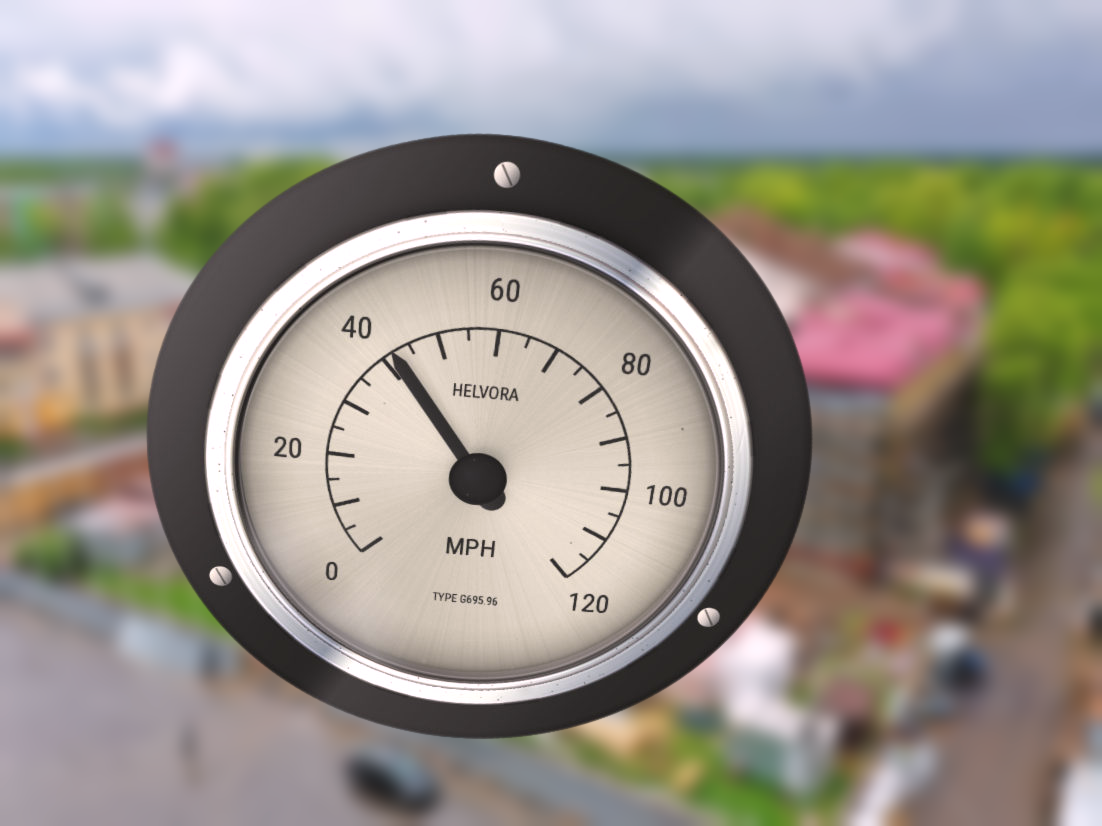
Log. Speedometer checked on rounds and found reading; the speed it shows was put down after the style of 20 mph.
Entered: 42.5 mph
